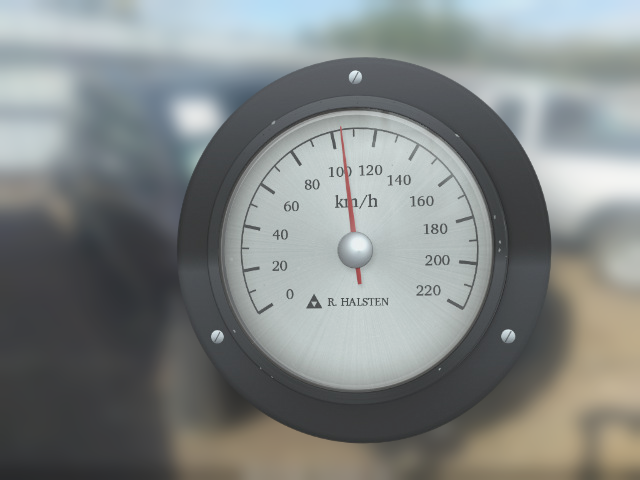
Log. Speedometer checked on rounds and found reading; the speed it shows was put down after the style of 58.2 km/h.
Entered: 105 km/h
